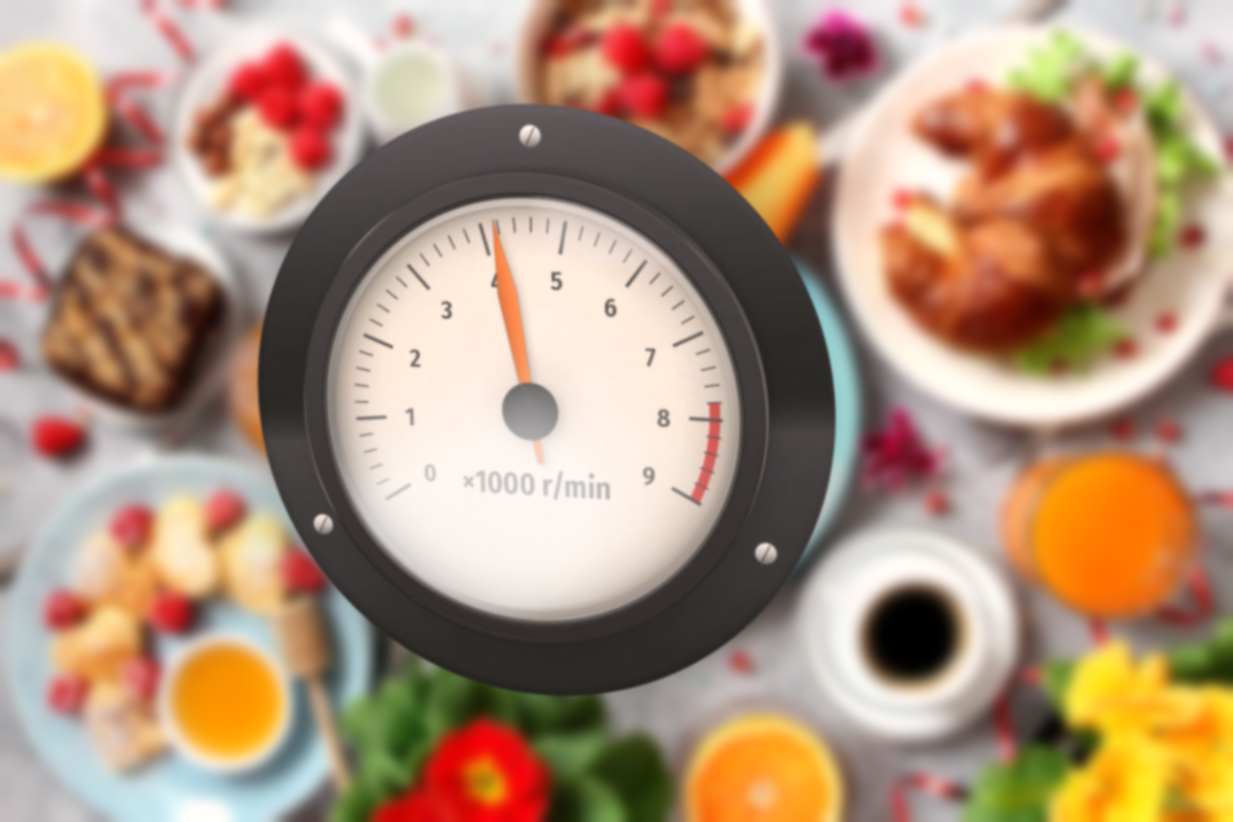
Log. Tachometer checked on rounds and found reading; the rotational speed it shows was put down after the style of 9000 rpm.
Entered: 4200 rpm
